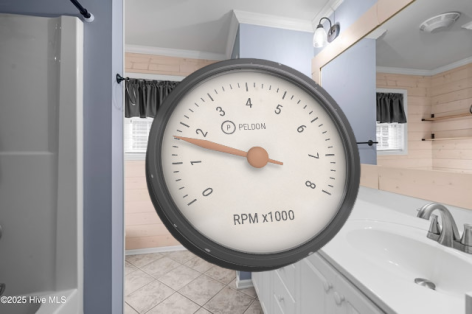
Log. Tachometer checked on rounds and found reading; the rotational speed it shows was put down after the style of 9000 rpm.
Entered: 1600 rpm
